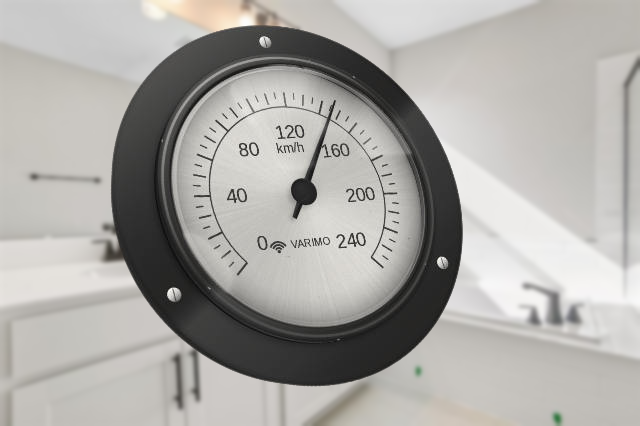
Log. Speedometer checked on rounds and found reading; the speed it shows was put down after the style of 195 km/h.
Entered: 145 km/h
